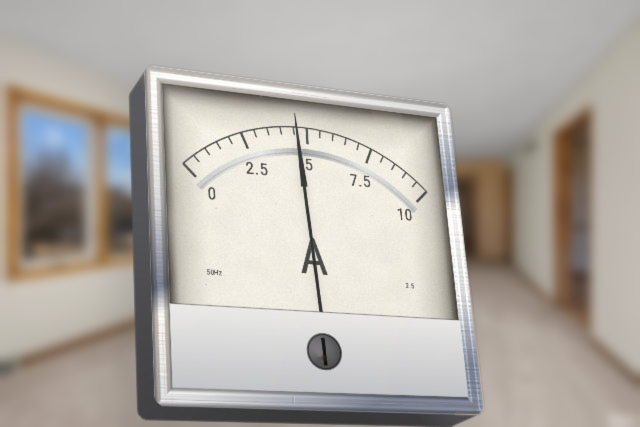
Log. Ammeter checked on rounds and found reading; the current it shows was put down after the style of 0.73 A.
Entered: 4.5 A
